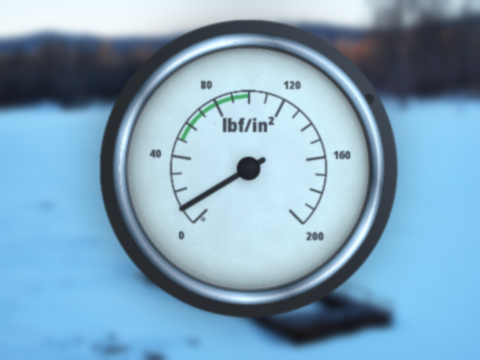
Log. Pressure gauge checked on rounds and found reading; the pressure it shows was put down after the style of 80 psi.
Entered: 10 psi
